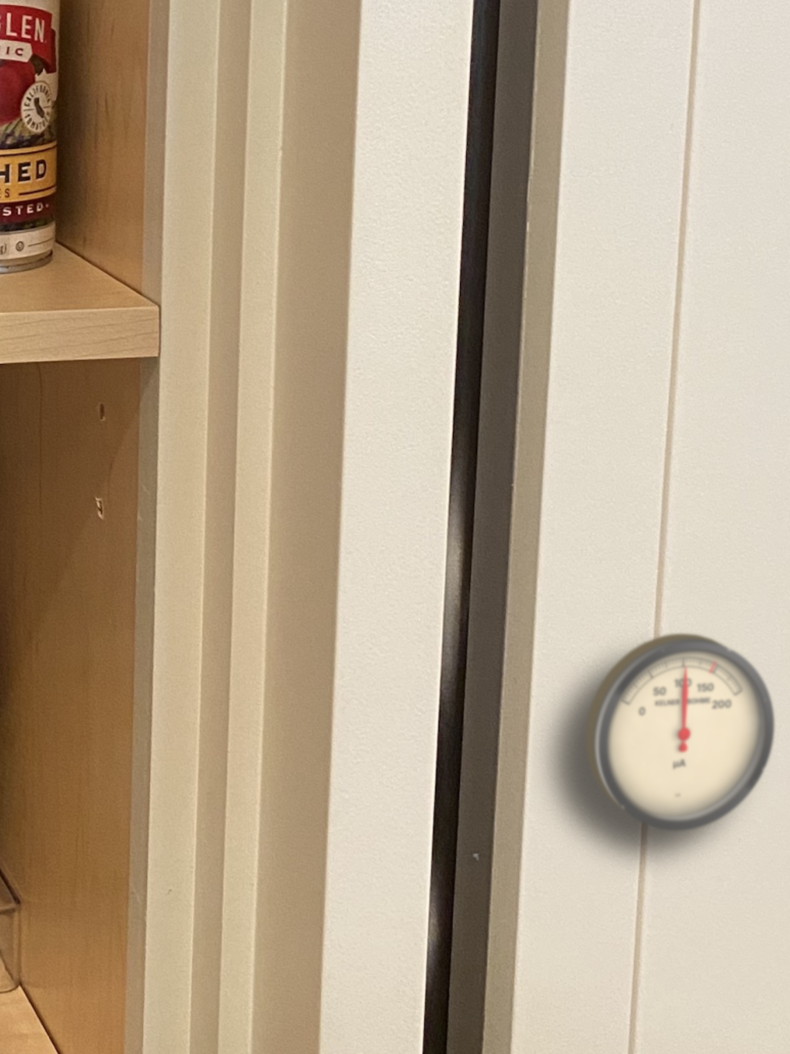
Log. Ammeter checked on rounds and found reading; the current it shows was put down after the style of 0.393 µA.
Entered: 100 µA
